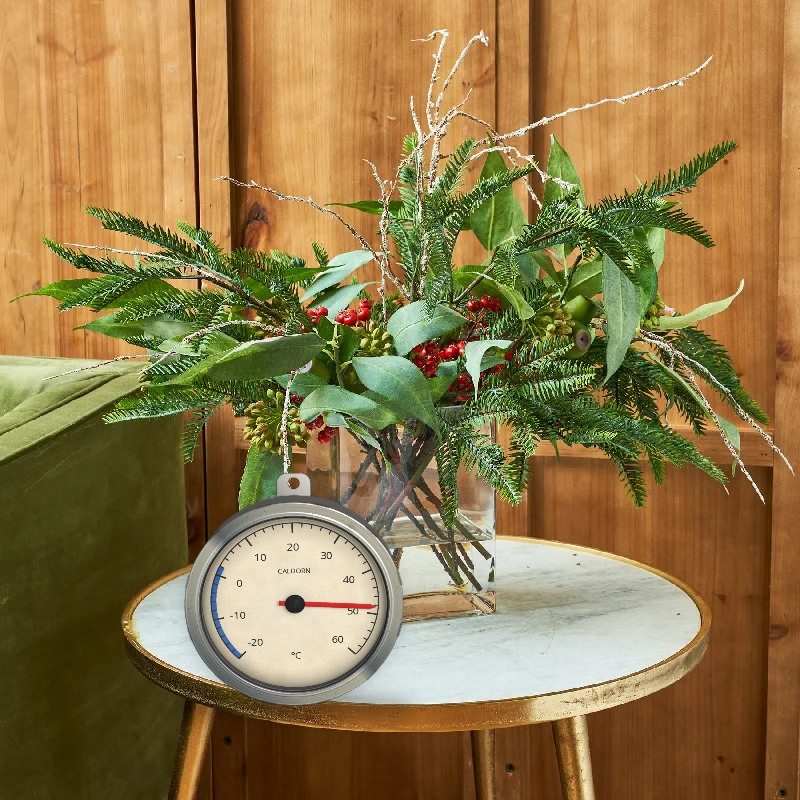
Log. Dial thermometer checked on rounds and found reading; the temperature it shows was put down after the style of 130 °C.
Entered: 48 °C
